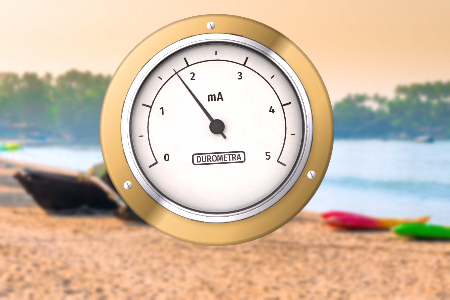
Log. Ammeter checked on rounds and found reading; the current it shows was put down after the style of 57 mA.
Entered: 1.75 mA
